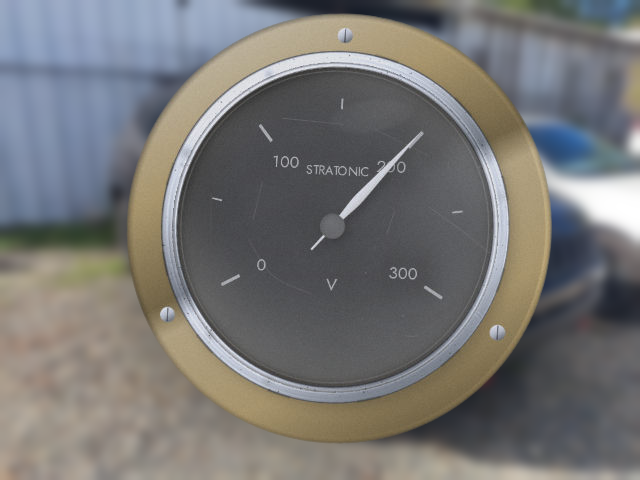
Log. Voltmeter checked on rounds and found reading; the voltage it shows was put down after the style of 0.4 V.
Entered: 200 V
